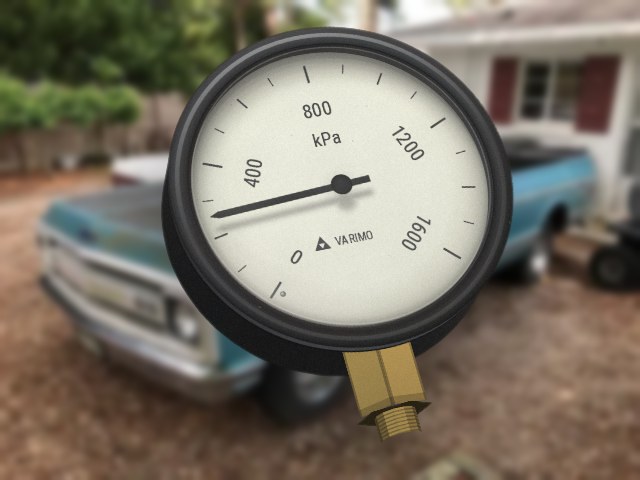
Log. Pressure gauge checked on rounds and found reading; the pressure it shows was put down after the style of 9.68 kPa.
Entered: 250 kPa
